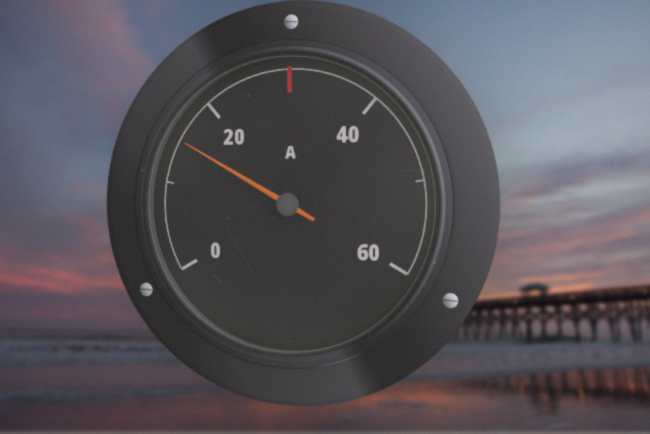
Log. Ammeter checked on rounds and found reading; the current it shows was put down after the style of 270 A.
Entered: 15 A
